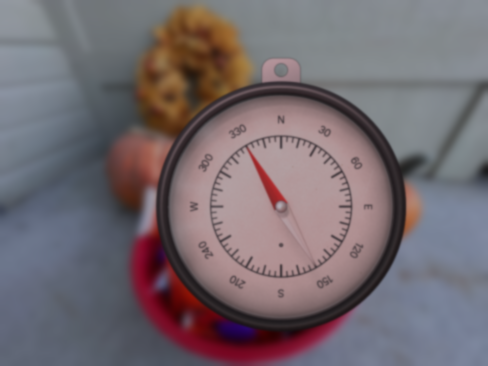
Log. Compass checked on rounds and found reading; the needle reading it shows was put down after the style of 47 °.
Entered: 330 °
